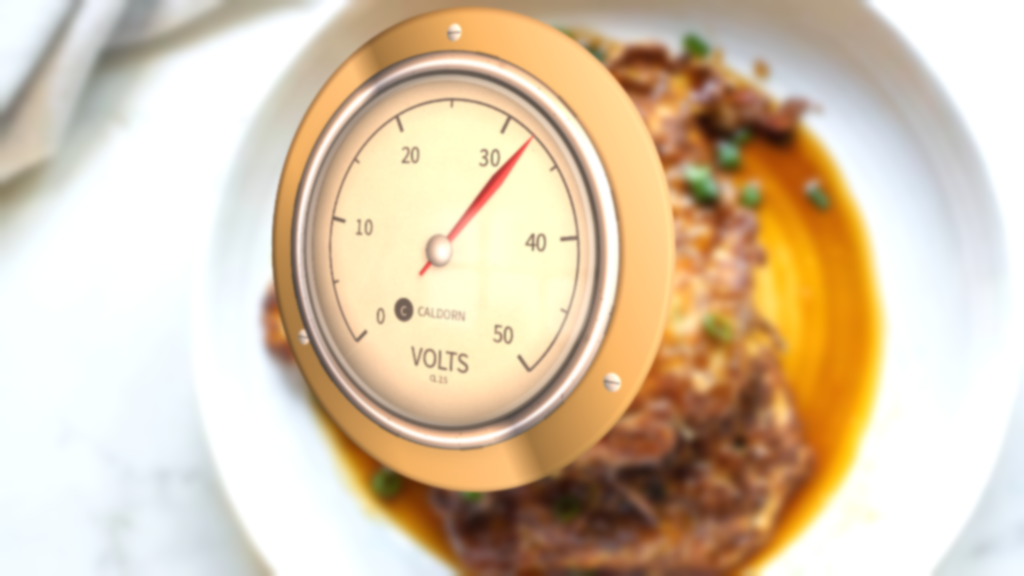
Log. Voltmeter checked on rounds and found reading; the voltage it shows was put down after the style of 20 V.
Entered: 32.5 V
